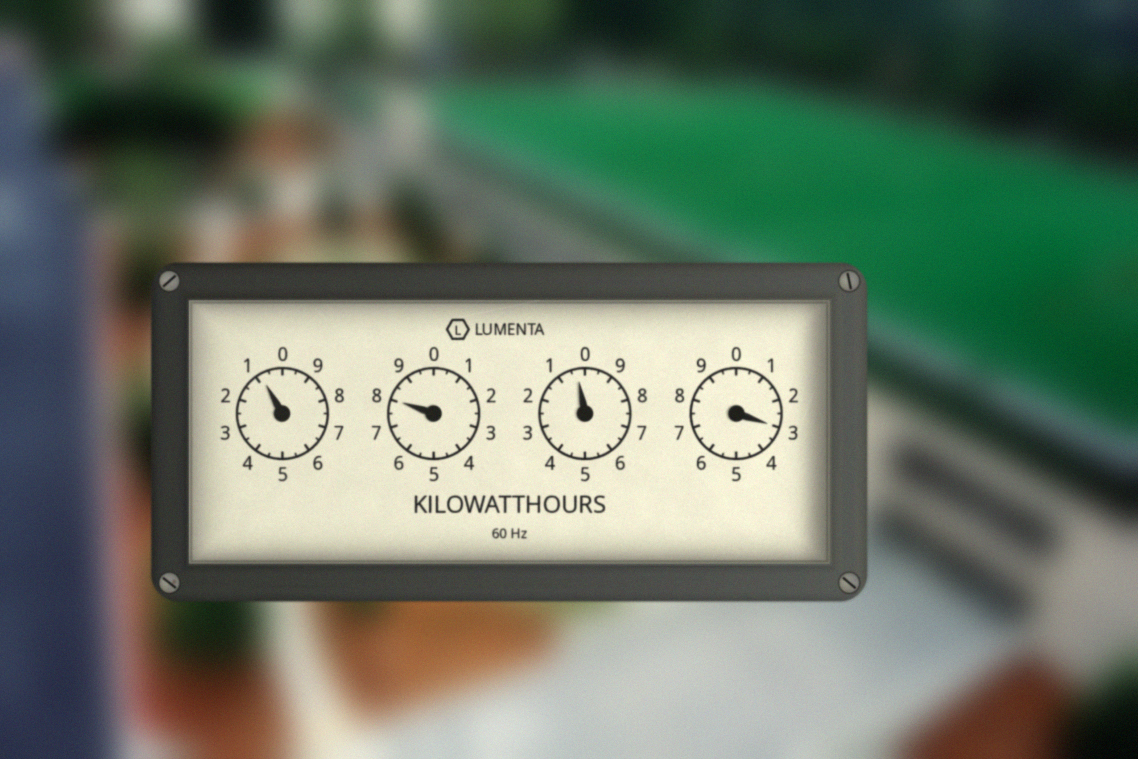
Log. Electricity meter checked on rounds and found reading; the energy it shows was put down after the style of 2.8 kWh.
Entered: 803 kWh
